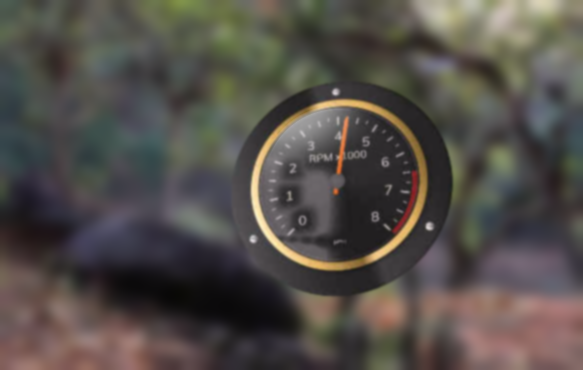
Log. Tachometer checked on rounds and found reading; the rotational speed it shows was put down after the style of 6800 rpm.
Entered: 4250 rpm
